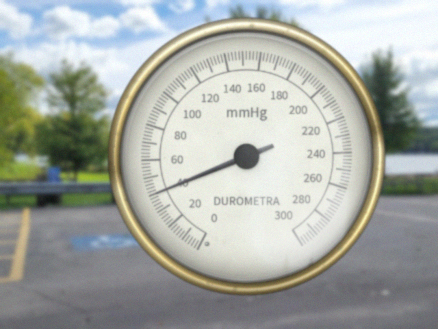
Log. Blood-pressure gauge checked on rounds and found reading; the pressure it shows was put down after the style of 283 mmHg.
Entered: 40 mmHg
